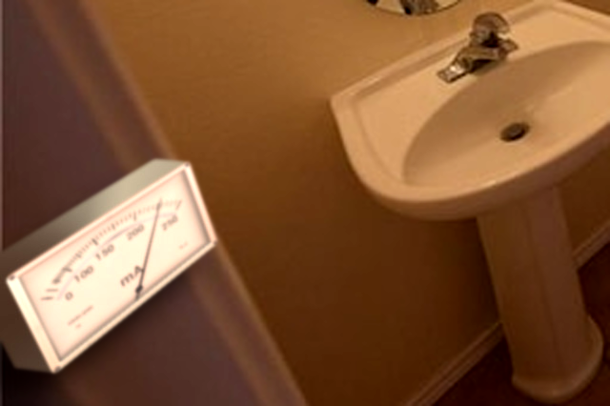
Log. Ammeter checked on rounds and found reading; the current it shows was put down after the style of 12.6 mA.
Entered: 225 mA
